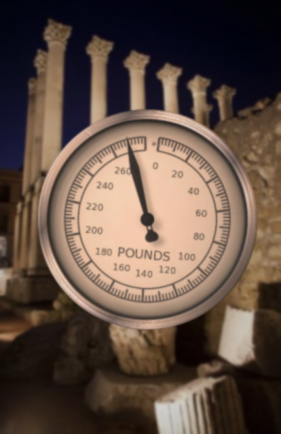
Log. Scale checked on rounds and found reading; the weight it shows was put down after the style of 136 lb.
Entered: 270 lb
